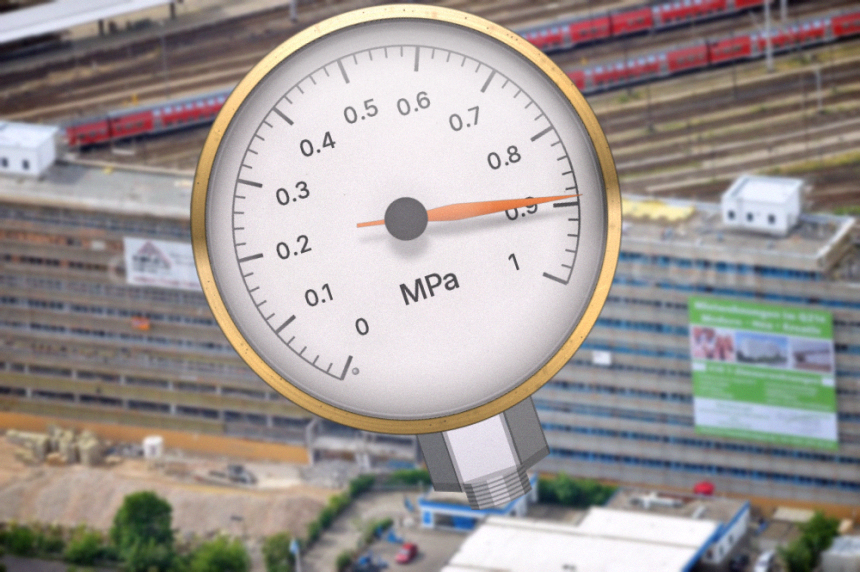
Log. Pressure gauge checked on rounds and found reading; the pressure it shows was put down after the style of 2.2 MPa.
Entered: 0.89 MPa
